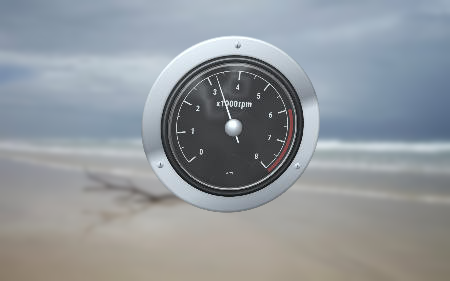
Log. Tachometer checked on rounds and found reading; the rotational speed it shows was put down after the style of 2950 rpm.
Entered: 3250 rpm
